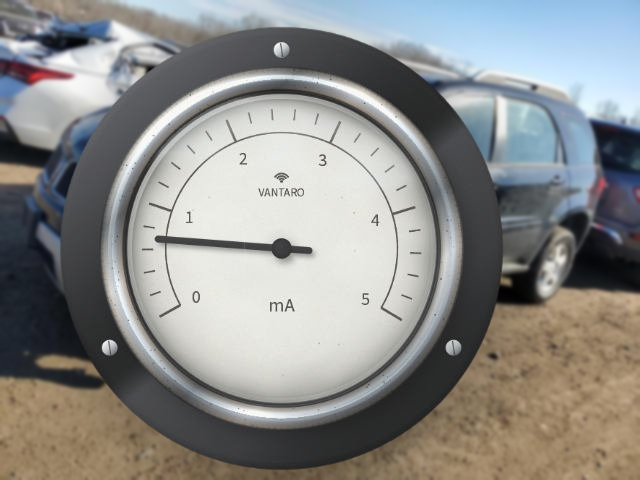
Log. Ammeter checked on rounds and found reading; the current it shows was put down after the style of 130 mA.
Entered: 0.7 mA
